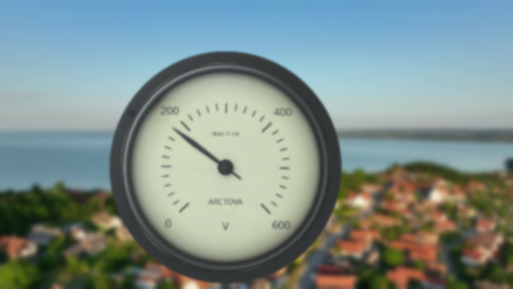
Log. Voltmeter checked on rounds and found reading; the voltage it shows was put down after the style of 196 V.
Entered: 180 V
